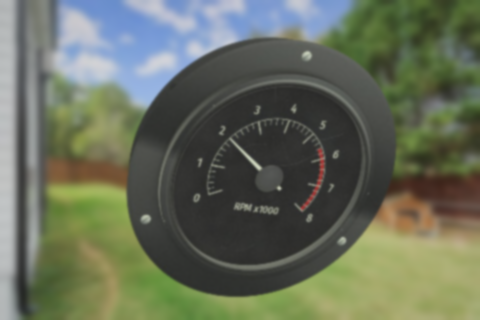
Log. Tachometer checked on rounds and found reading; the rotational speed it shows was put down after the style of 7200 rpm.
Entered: 2000 rpm
